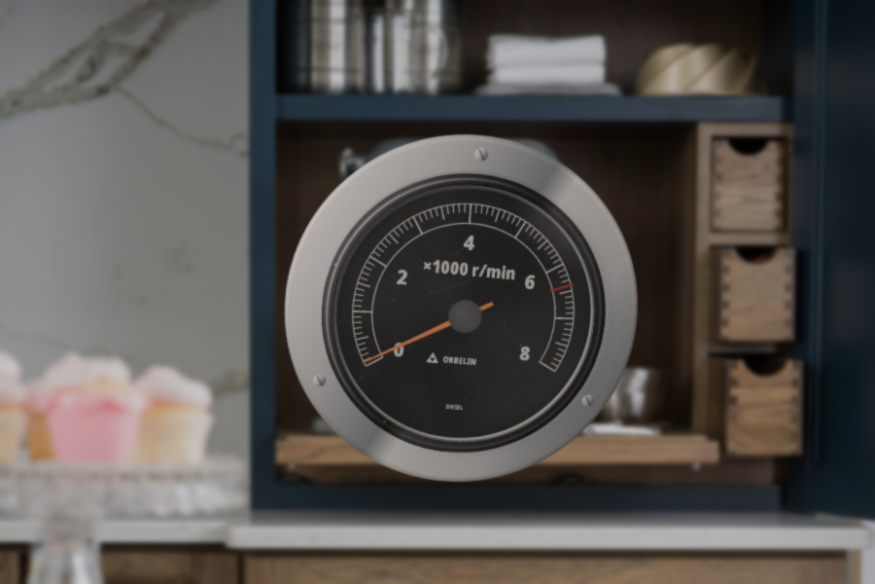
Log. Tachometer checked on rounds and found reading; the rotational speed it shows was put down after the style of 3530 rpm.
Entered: 100 rpm
